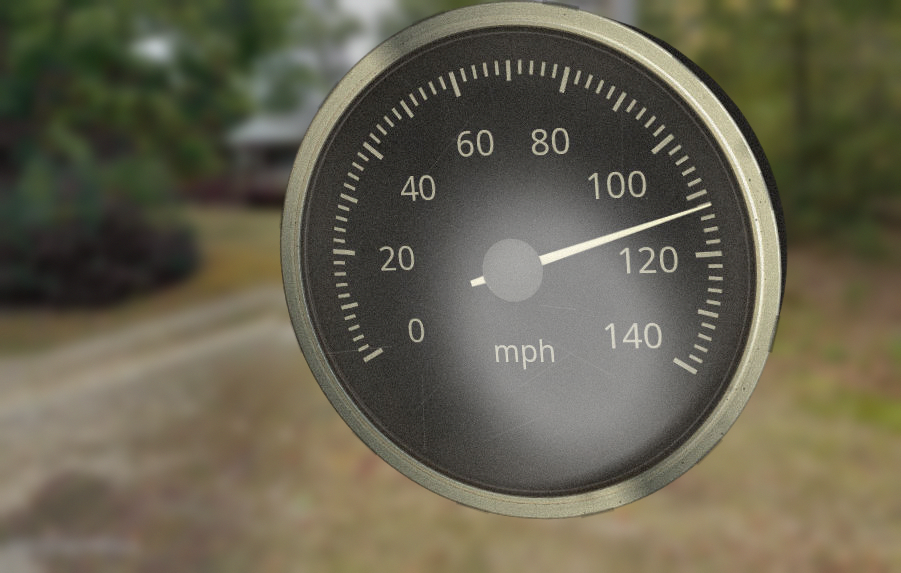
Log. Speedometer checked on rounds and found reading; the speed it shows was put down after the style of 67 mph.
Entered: 112 mph
